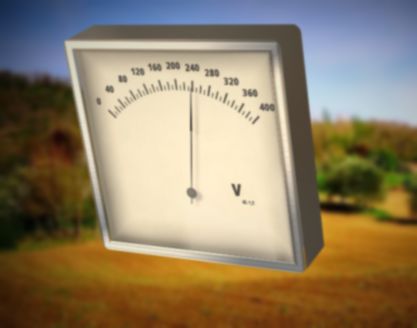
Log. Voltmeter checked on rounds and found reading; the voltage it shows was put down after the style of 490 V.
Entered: 240 V
